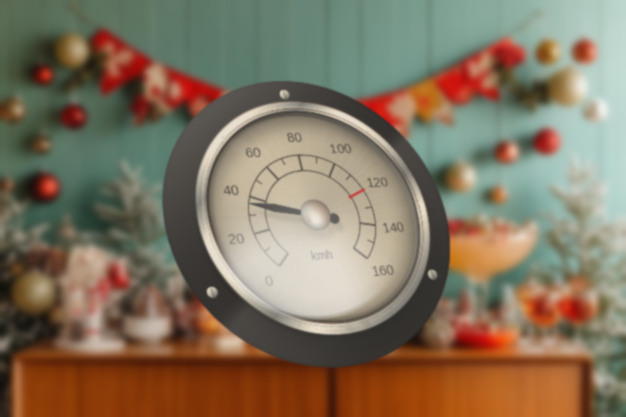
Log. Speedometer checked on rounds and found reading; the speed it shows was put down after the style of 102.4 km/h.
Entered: 35 km/h
